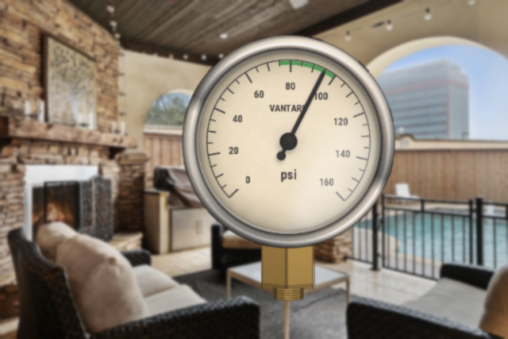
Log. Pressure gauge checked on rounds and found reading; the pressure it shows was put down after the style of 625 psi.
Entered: 95 psi
